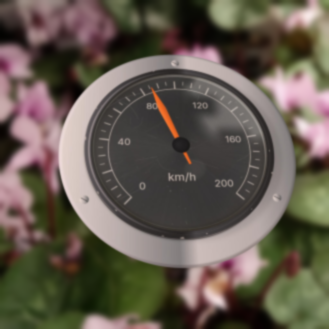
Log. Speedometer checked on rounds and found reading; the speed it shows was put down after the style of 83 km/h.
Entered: 85 km/h
